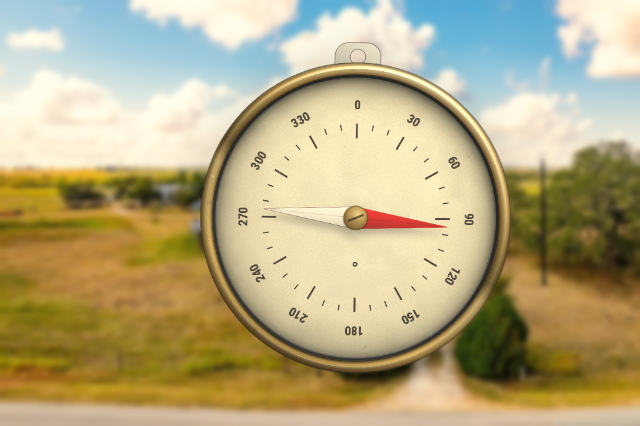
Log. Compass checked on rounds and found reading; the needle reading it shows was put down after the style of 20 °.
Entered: 95 °
